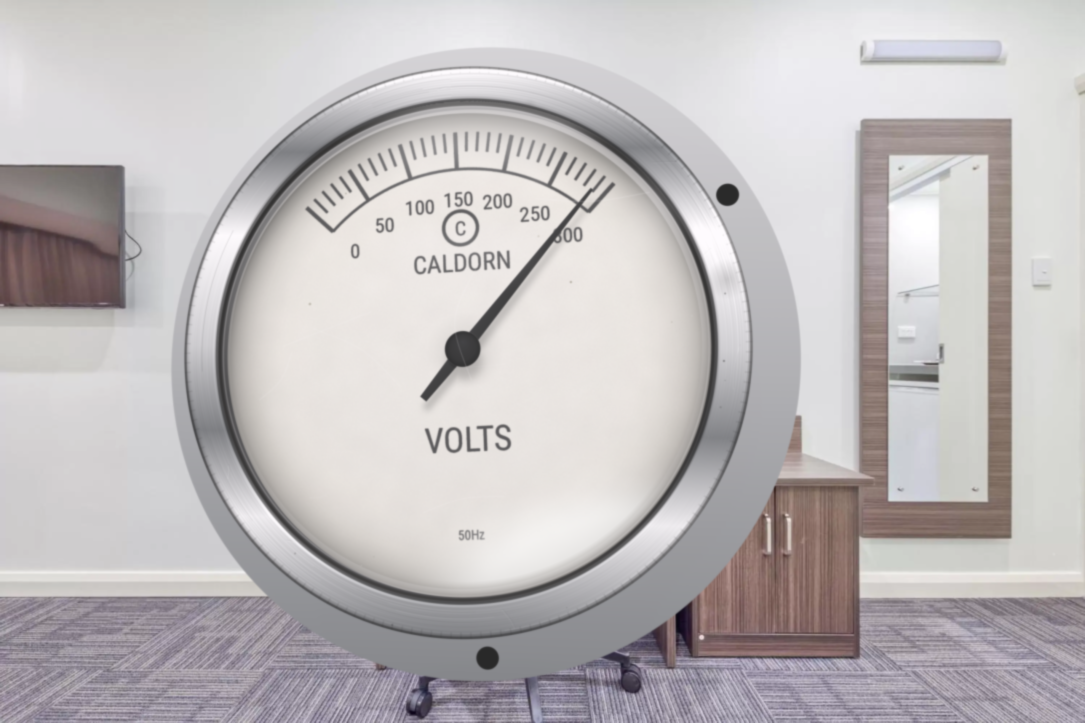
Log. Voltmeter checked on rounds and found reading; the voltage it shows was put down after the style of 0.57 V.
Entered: 290 V
